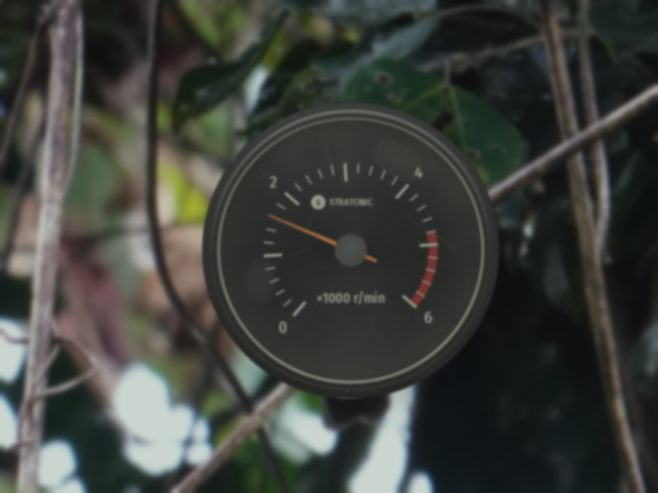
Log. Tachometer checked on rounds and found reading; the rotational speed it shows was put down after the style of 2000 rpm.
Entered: 1600 rpm
